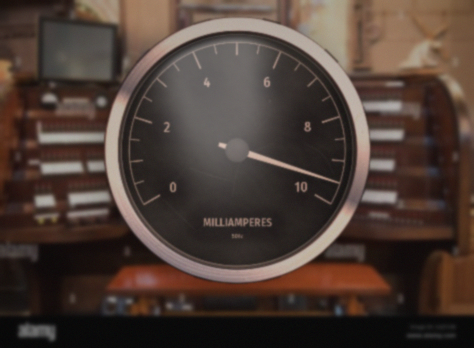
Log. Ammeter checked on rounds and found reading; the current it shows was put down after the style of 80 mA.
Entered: 9.5 mA
